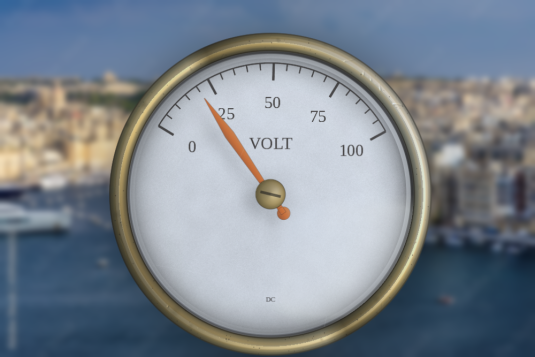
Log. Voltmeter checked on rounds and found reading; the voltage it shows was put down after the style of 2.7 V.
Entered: 20 V
